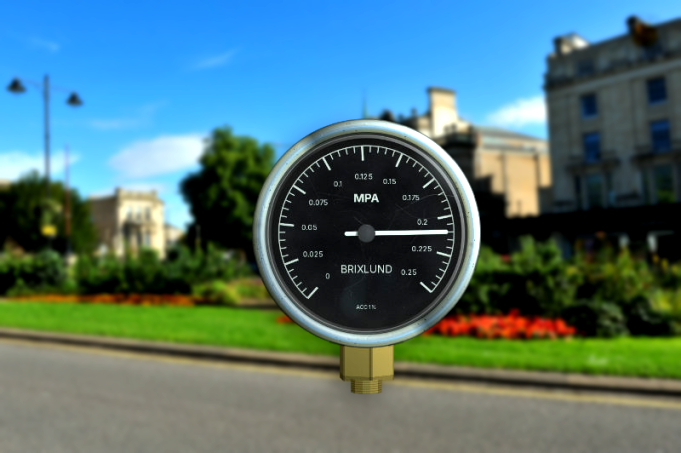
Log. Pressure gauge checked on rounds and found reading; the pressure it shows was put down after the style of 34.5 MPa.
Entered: 0.21 MPa
